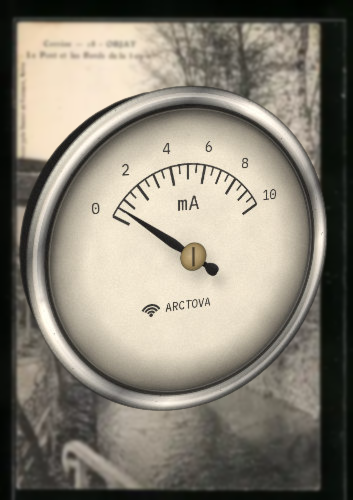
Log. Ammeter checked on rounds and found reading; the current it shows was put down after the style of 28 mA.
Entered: 0.5 mA
